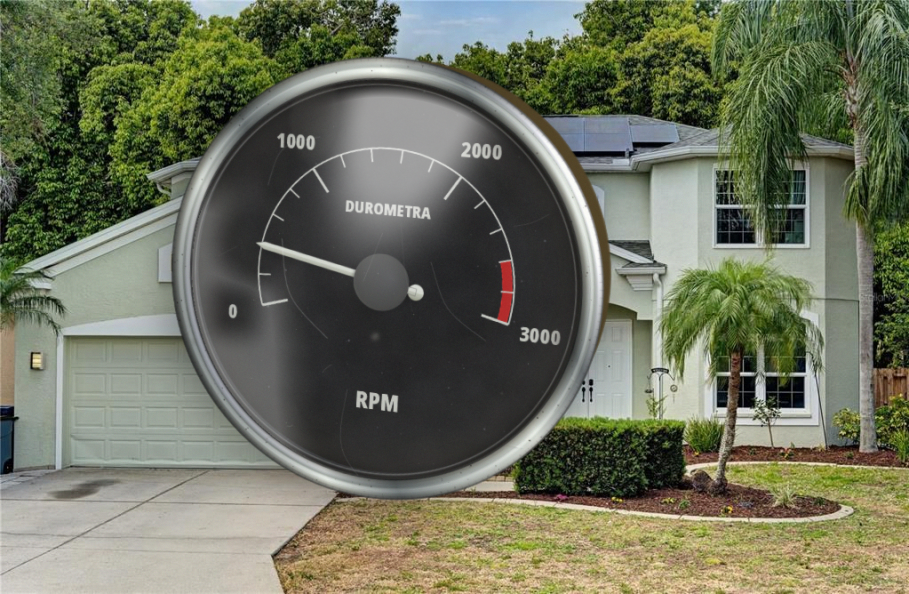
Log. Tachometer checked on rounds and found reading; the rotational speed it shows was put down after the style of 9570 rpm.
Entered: 400 rpm
